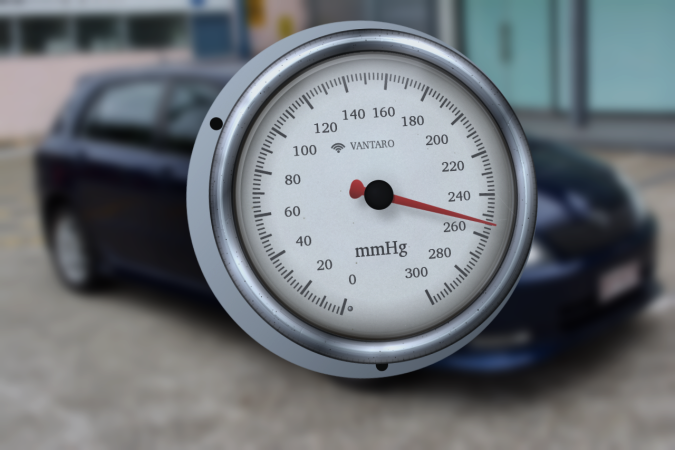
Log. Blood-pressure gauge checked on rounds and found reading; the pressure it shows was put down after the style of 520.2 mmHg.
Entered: 254 mmHg
